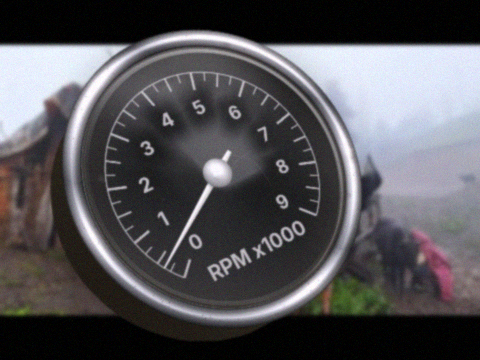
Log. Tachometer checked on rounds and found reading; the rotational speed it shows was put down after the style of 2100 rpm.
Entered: 375 rpm
